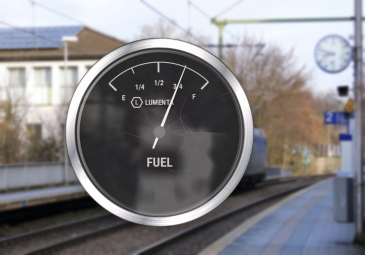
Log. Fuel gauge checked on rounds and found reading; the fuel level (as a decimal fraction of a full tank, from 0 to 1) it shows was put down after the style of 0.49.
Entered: 0.75
